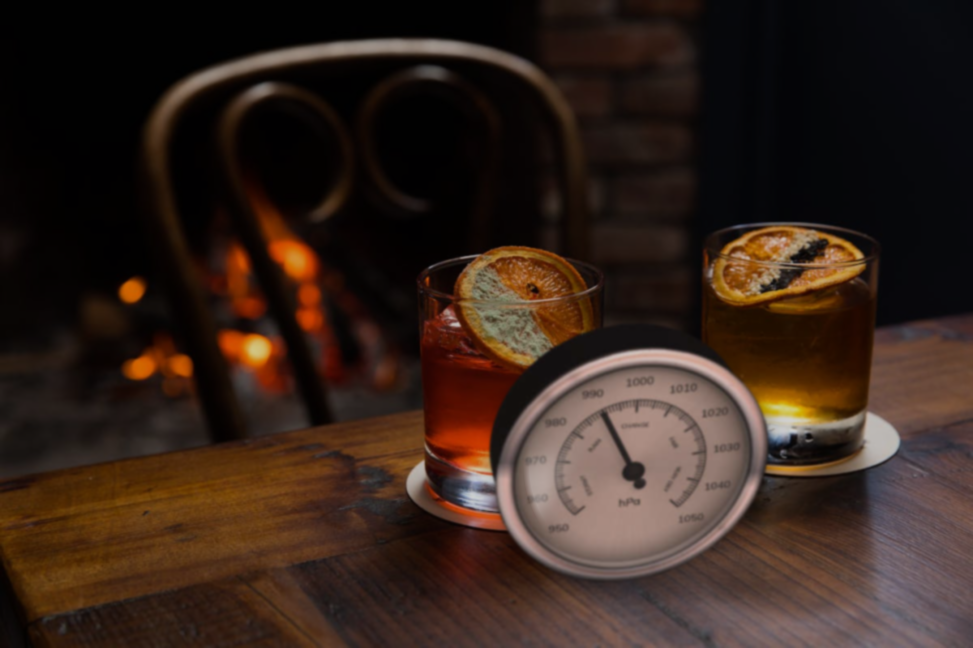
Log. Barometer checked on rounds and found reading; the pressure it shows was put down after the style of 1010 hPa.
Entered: 990 hPa
